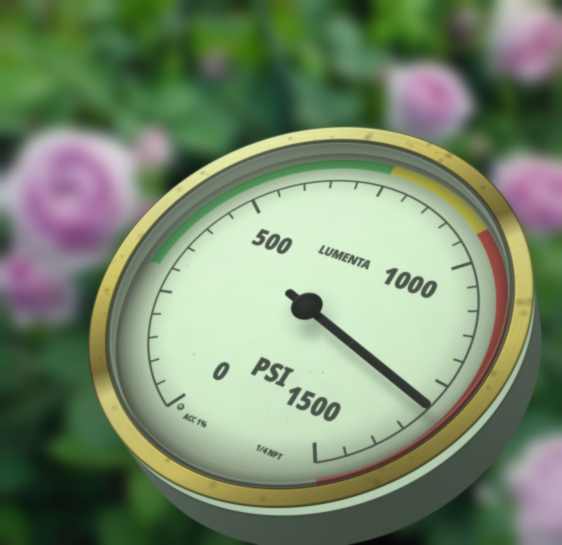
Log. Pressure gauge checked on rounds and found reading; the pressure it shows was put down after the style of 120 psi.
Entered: 1300 psi
